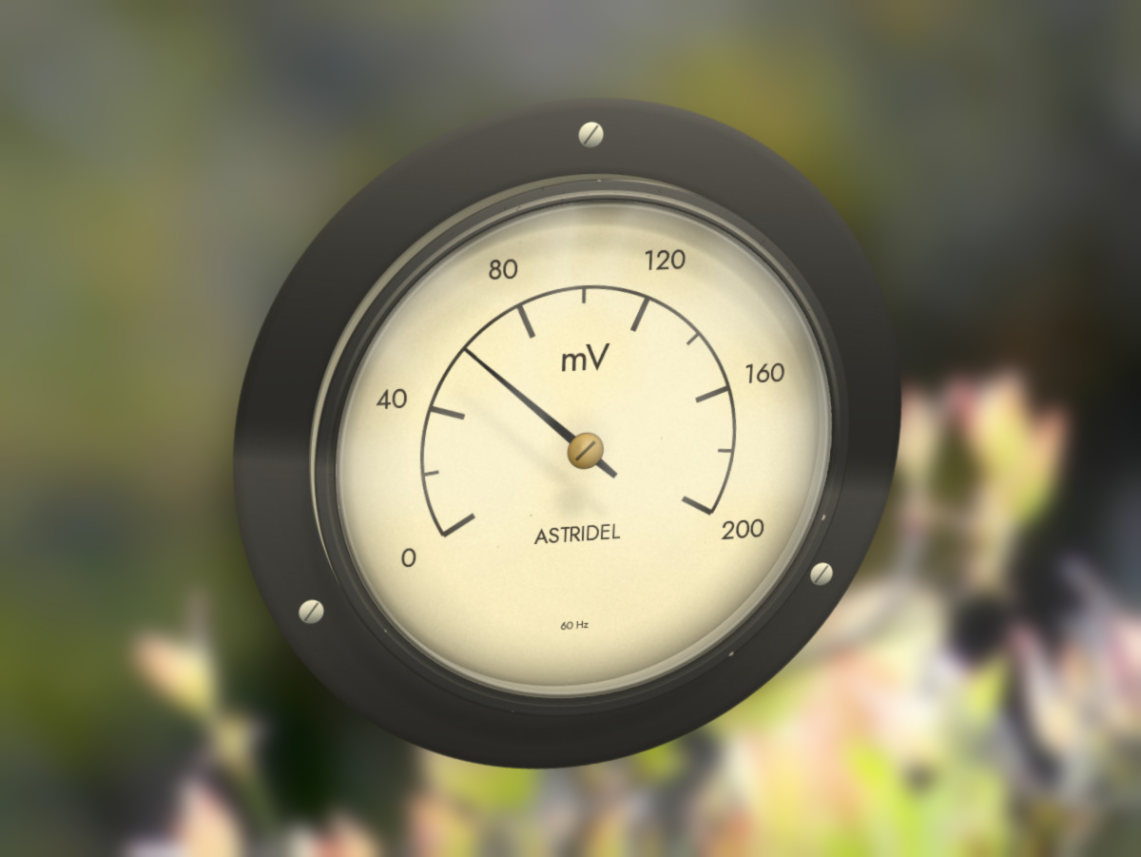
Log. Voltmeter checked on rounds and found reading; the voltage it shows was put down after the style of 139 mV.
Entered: 60 mV
